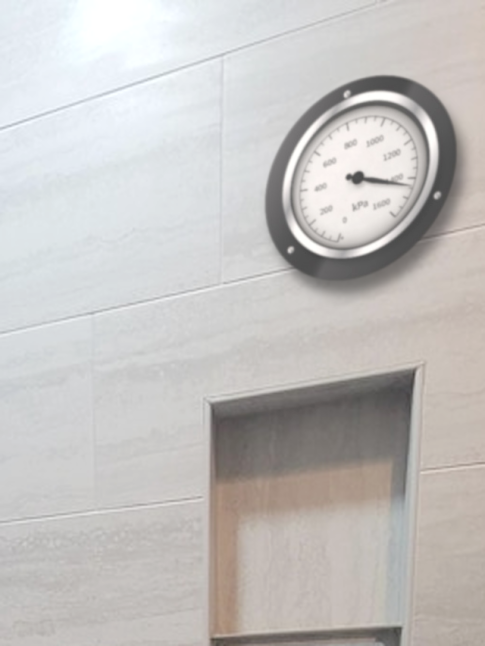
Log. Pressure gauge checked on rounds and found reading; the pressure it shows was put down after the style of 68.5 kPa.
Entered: 1450 kPa
